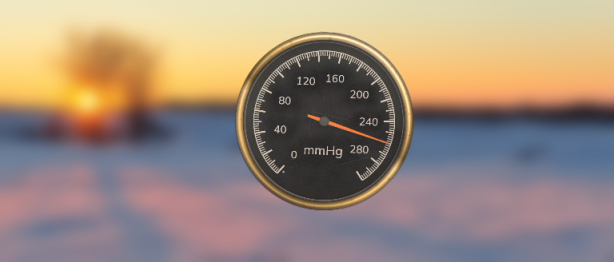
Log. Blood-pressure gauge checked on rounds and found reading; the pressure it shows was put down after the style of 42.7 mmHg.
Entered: 260 mmHg
